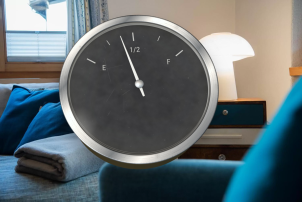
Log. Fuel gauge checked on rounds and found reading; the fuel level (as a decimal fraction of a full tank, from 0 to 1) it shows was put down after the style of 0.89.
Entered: 0.375
